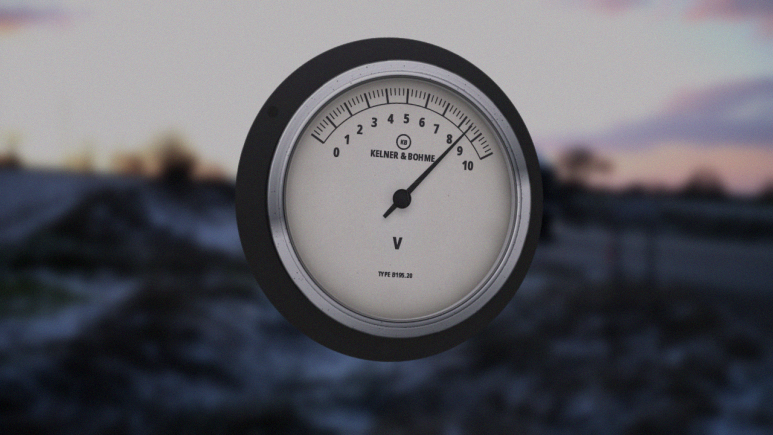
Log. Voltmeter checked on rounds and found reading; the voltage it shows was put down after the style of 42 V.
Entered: 8.4 V
